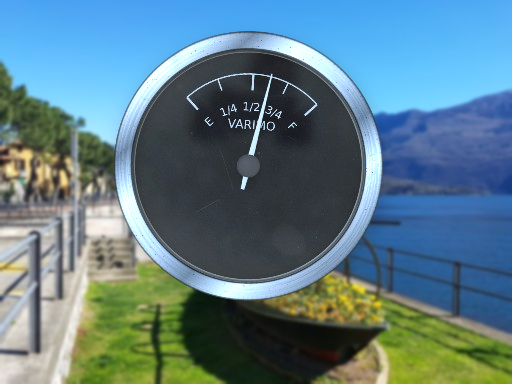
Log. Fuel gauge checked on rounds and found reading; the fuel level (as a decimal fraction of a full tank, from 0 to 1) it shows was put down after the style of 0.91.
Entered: 0.625
